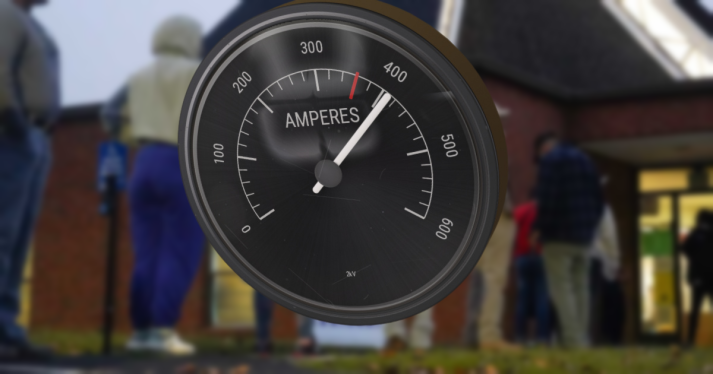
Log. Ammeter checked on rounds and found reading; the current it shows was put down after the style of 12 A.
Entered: 410 A
